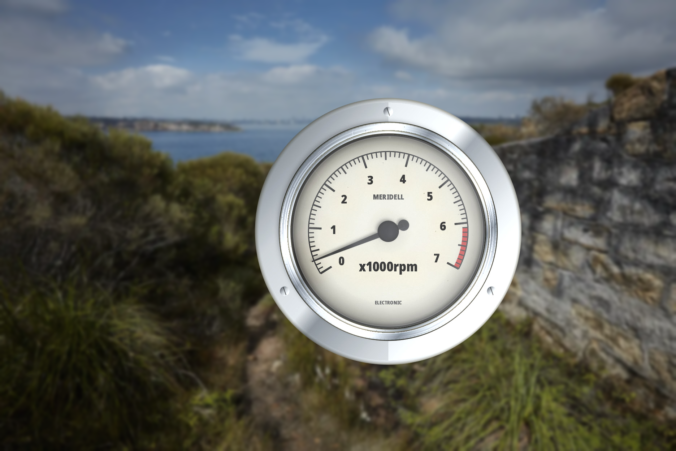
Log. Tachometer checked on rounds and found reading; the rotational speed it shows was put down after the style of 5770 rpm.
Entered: 300 rpm
